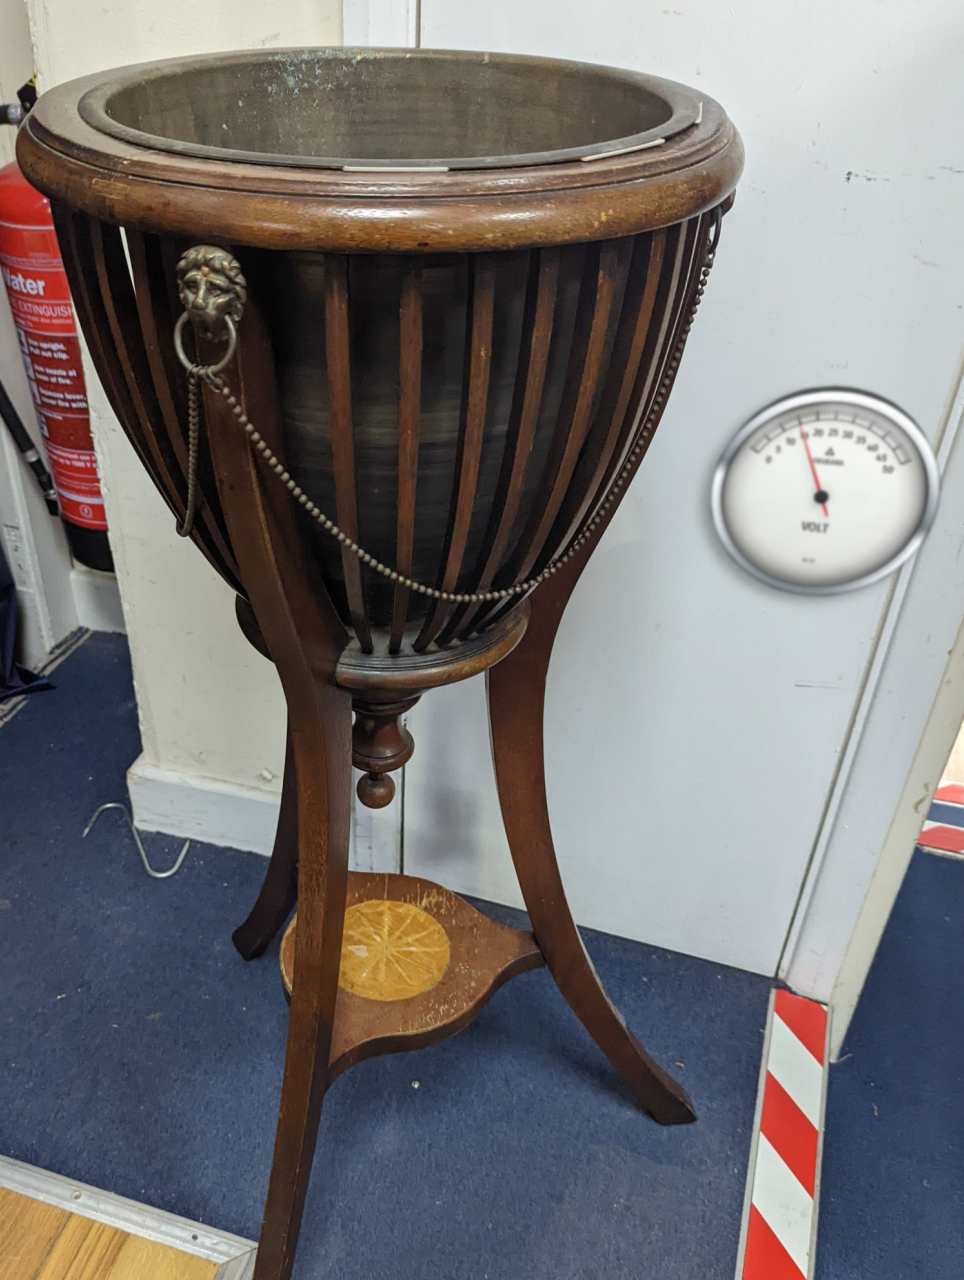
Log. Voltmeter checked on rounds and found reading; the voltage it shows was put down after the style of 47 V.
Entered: 15 V
